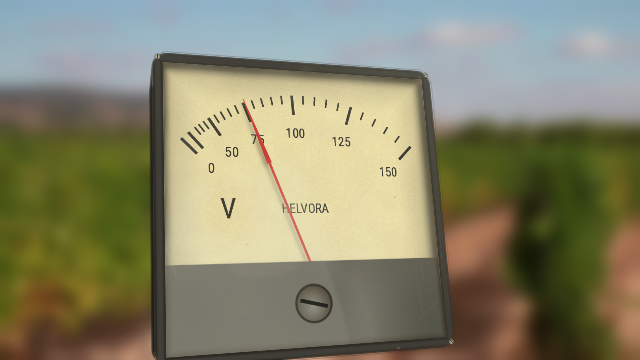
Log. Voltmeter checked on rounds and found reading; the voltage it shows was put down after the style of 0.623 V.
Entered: 75 V
